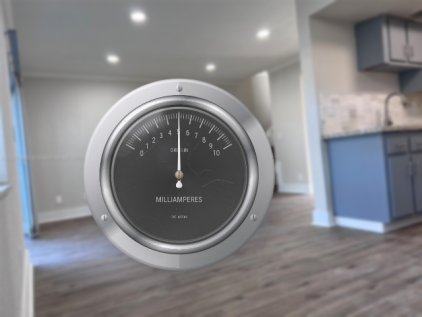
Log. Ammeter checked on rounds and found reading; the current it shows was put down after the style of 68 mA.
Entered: 5 mA
